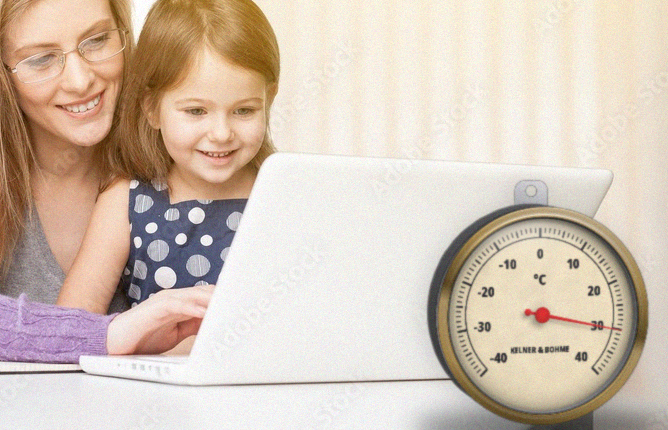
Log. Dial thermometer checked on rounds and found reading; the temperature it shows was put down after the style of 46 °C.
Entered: 30 °C
